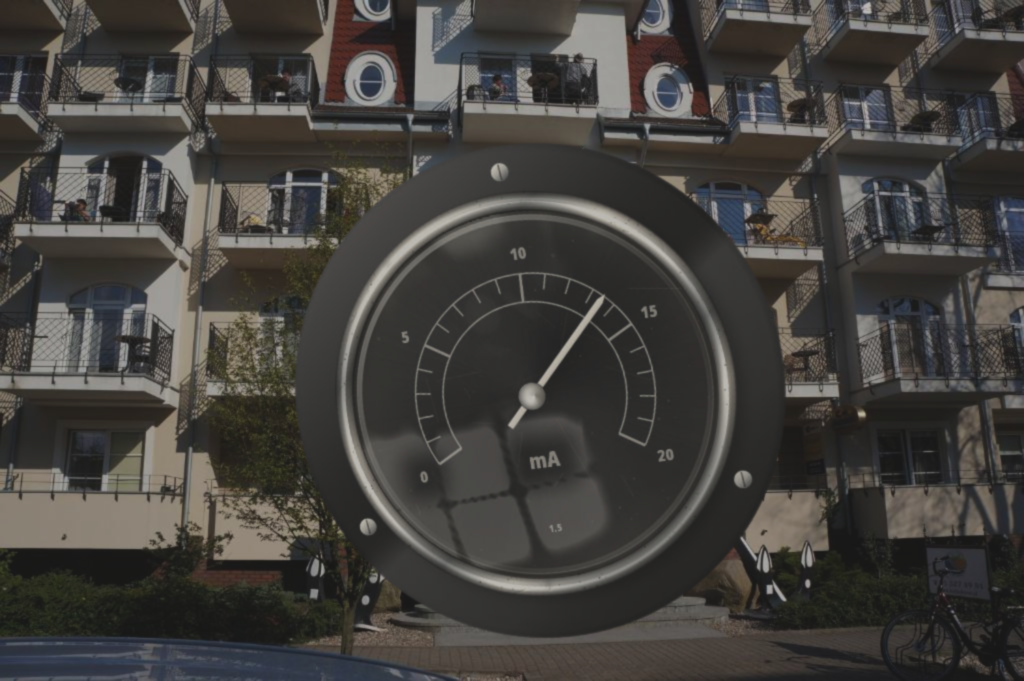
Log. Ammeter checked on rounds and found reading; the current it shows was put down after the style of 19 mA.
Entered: 13.5 mA
